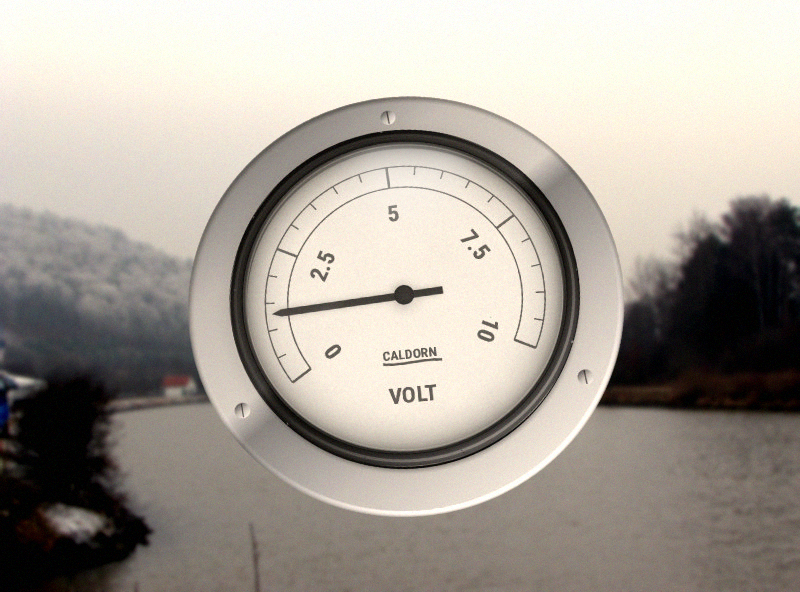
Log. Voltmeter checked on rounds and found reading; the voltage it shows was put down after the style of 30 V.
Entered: 1.25 V
